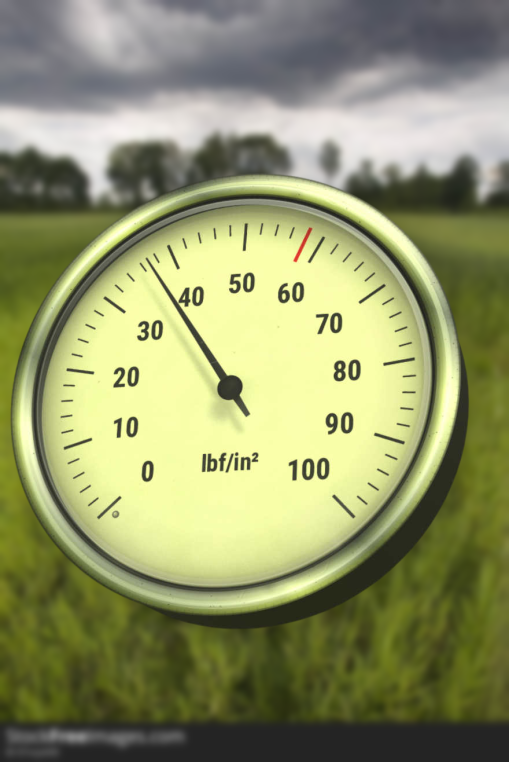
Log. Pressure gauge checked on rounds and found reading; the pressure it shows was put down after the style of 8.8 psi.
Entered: 37 psi
